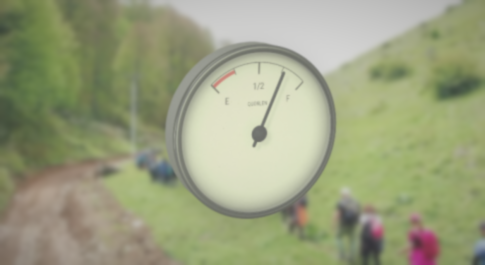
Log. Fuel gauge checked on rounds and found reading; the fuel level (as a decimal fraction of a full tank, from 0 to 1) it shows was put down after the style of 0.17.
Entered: 0.75
